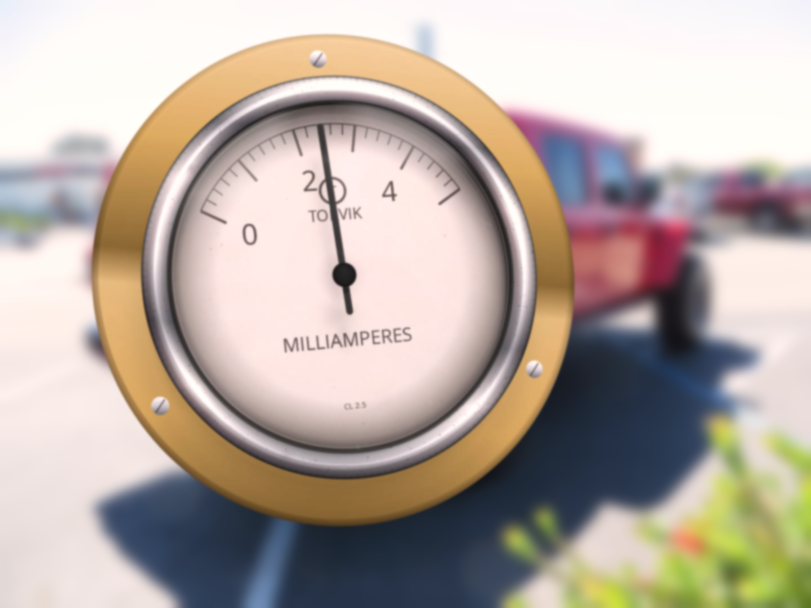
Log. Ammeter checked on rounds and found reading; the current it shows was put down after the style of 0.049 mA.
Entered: 2.4 mA
